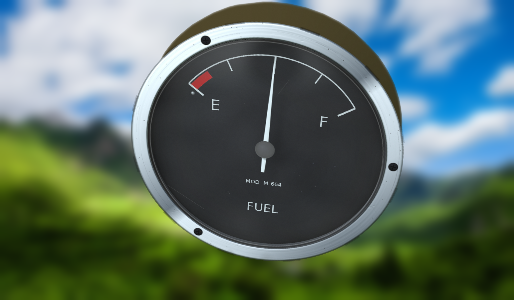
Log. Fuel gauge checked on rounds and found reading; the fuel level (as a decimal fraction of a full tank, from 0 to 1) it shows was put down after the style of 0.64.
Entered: 0.5
